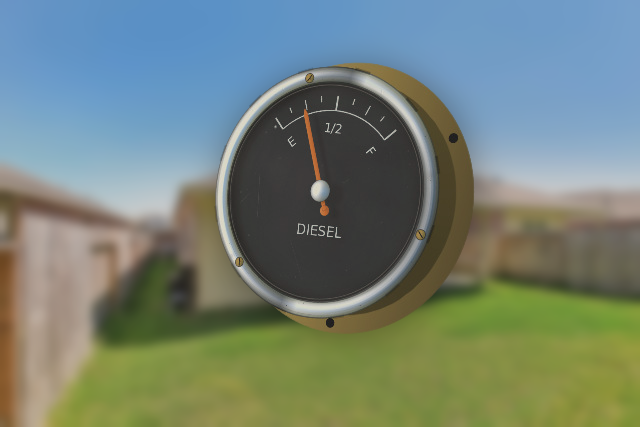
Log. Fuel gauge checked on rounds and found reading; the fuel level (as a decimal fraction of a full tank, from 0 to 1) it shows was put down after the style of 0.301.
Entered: 0.25
